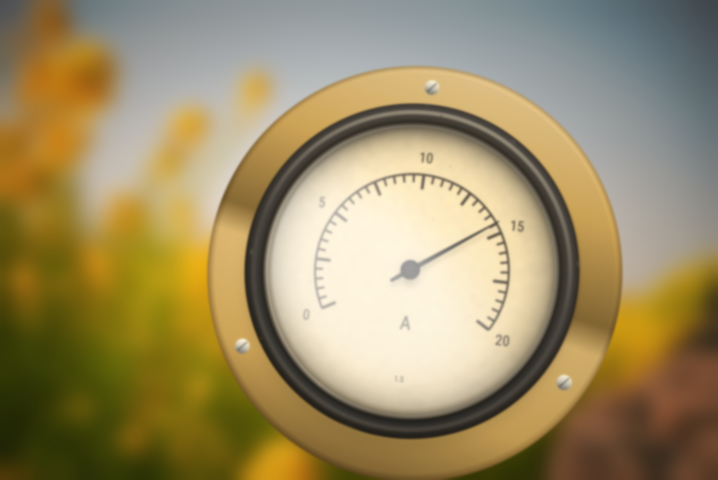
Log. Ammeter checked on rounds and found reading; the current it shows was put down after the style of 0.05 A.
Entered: 14.5 A
